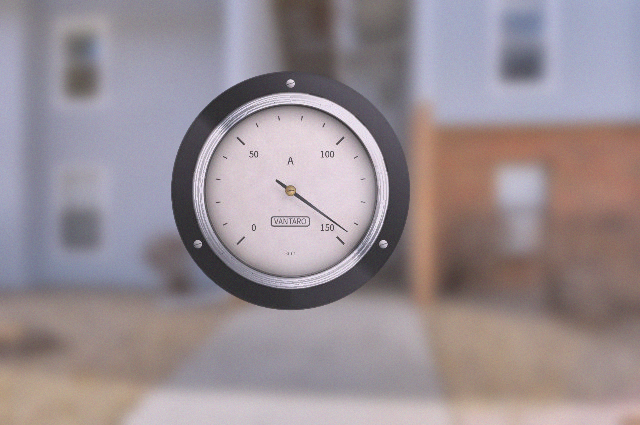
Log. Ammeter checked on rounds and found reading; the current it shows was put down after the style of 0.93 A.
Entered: 145 A
